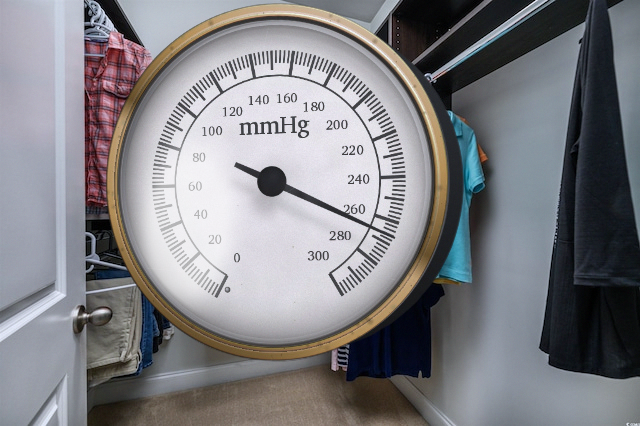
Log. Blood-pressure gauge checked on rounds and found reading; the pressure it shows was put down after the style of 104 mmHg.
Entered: 266 mmHg
